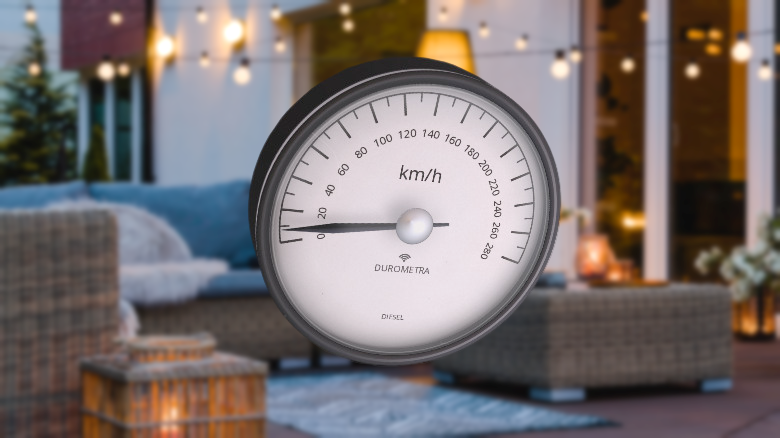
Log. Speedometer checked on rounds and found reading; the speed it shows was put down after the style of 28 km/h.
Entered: 10 km/h
